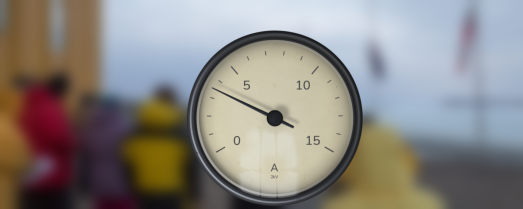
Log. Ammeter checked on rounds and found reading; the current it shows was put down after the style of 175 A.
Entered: 3.5 A
